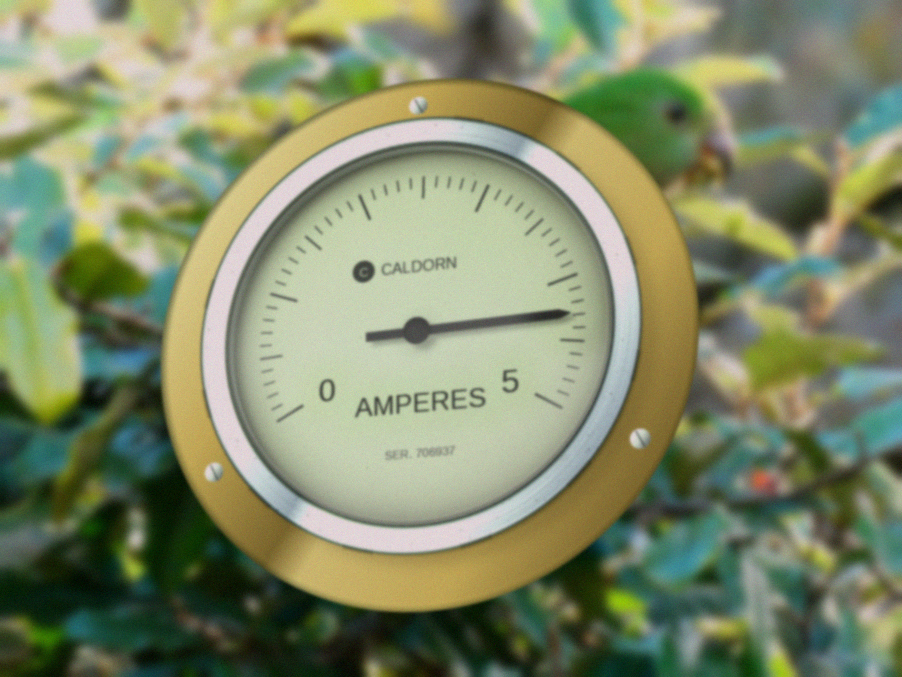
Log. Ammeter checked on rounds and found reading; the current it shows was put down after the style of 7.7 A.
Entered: 4.3 A
